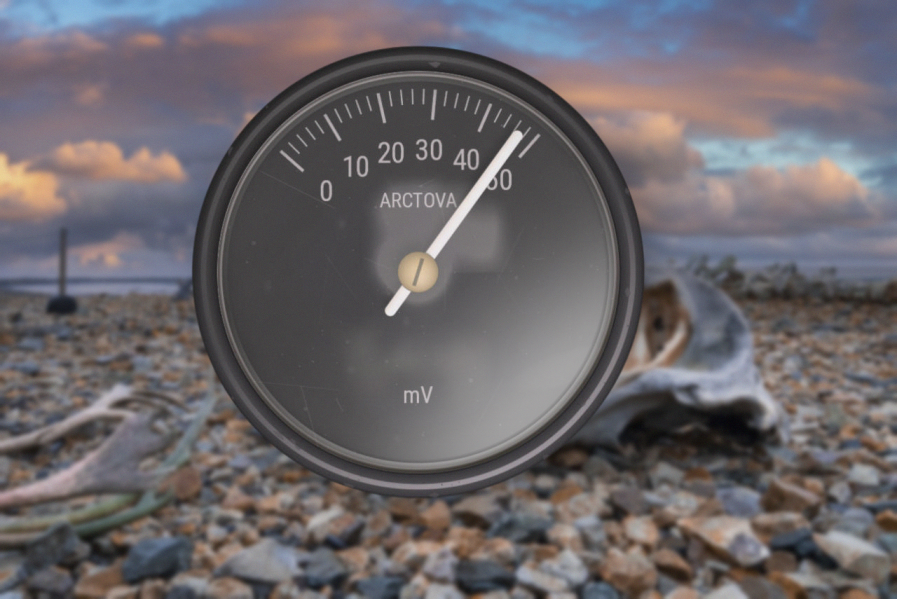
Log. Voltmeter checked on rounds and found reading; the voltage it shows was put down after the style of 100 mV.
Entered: 47 mV
